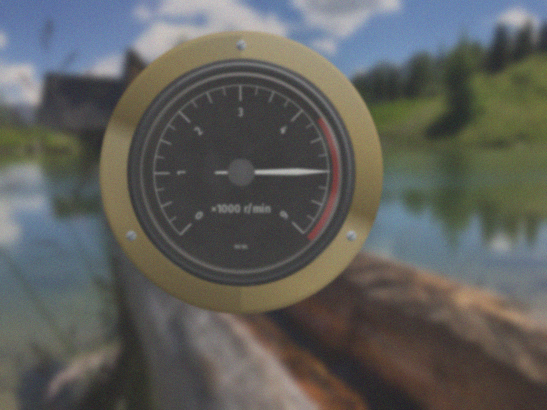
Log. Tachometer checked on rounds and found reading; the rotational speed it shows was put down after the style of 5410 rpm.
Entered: 5000 rpm
